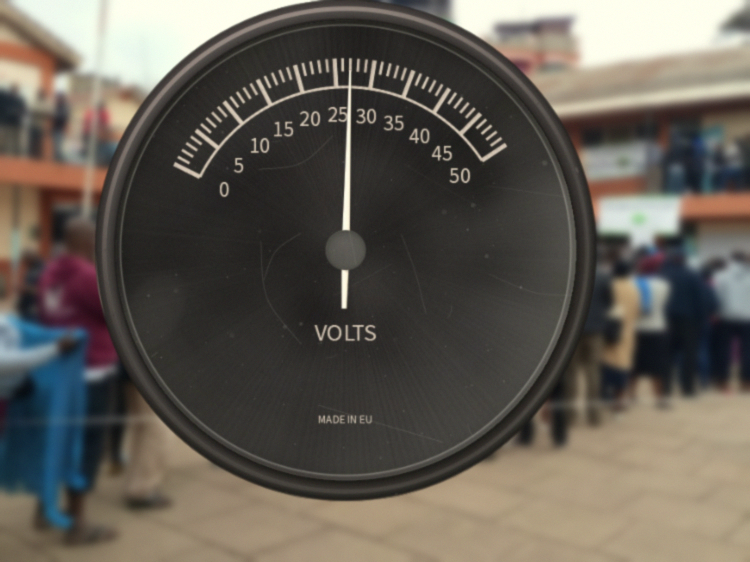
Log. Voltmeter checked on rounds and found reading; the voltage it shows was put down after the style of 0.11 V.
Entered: 27 V
